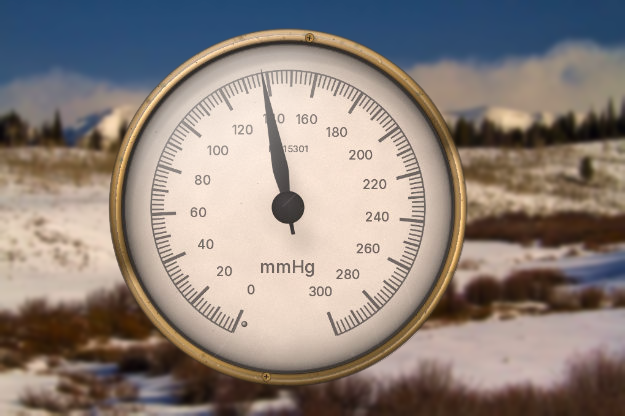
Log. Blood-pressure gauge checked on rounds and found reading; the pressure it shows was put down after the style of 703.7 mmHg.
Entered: 138 mmHg
